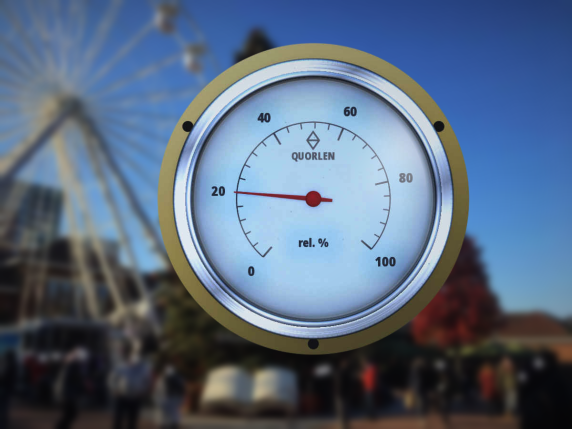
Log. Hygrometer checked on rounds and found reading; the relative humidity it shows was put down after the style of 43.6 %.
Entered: 20 %
